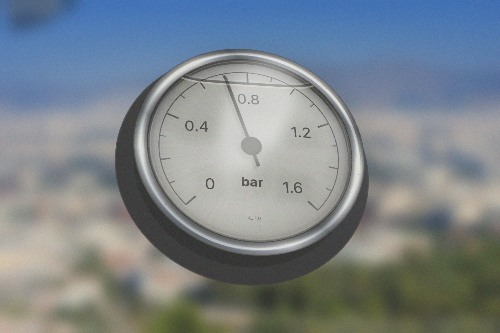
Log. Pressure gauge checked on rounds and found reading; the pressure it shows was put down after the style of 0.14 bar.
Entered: 0.7 bar
